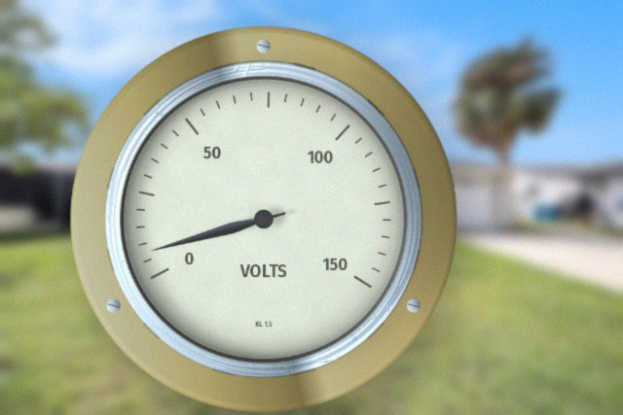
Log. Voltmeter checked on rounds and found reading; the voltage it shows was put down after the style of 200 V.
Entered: 7.5 V
